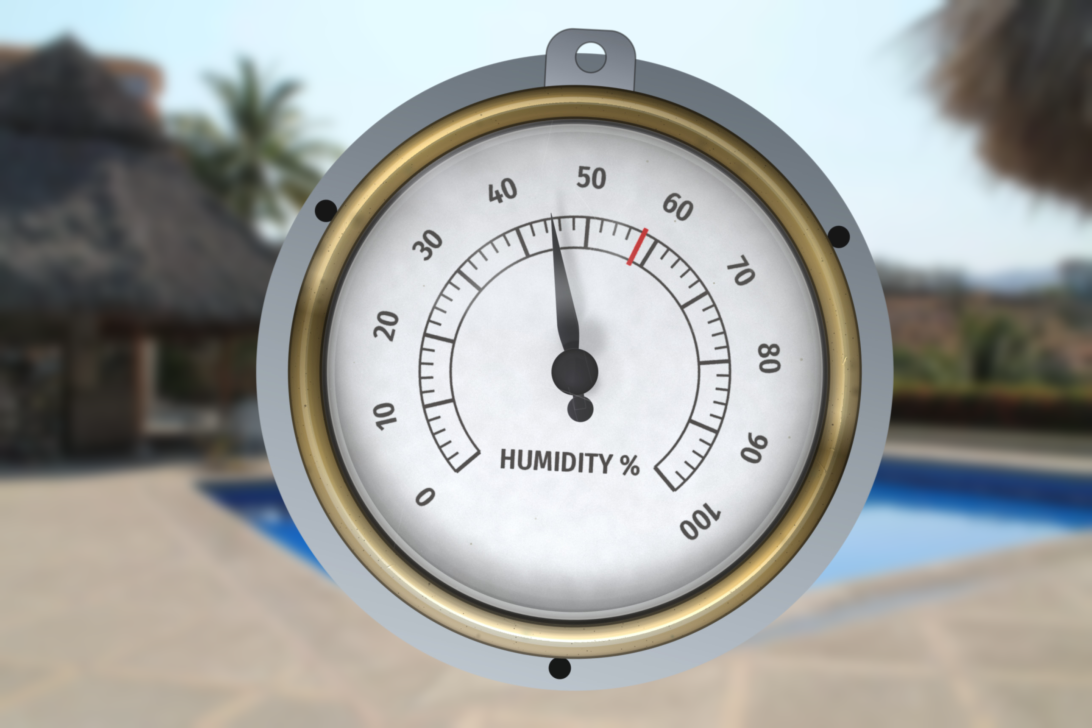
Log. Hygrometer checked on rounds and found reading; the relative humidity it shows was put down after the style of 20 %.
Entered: 45 %
